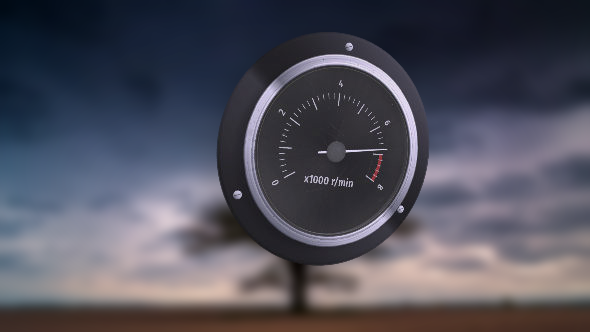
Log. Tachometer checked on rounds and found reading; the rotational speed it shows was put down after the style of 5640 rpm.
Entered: 6800 rpm
